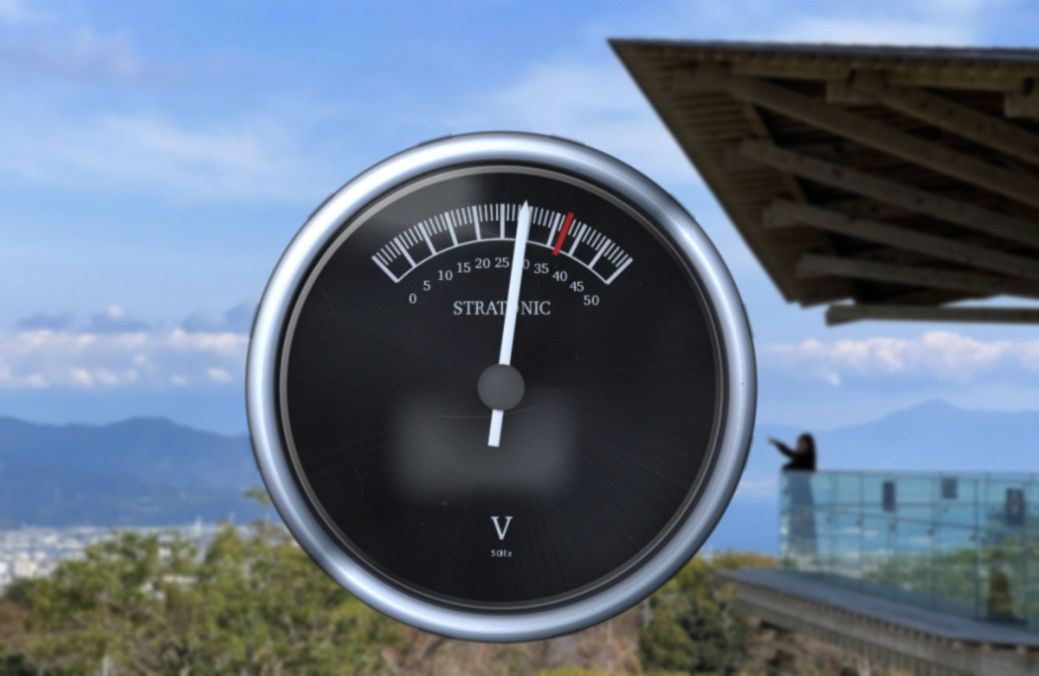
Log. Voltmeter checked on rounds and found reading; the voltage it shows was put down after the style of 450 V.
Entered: 29 V
